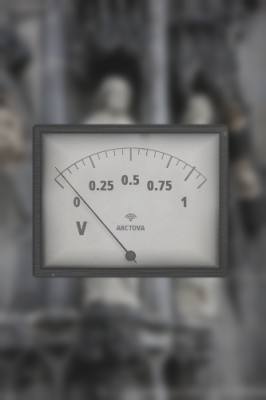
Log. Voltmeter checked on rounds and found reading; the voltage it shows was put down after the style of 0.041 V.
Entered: 0.05 V
